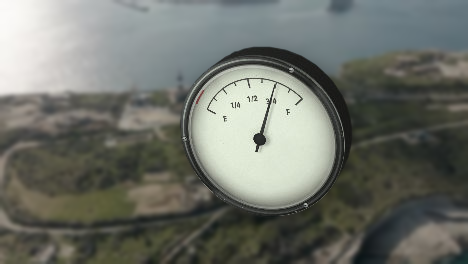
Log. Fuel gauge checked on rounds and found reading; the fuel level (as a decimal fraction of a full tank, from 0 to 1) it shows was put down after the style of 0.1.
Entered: 0.75
